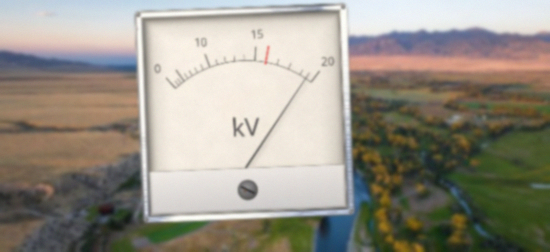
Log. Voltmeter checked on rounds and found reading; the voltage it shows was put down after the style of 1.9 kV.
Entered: 19.5 kV
